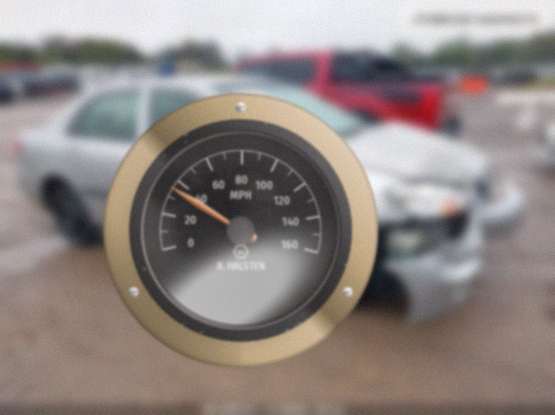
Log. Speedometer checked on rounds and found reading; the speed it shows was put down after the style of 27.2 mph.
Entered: 35 mph
